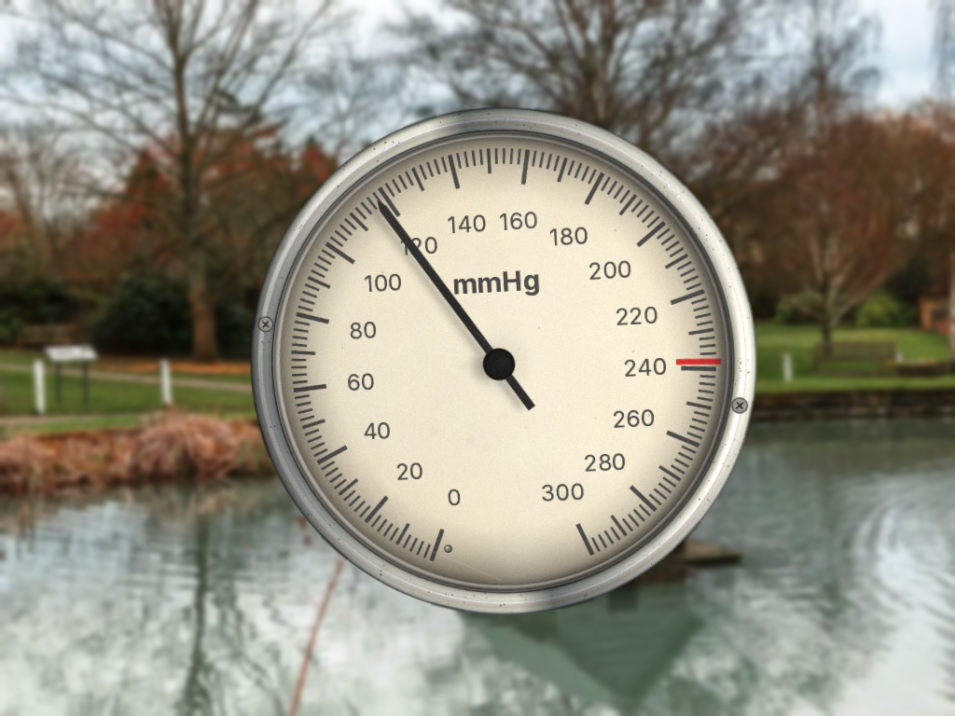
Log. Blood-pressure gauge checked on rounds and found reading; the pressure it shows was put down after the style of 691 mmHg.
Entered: 118 mmHg
